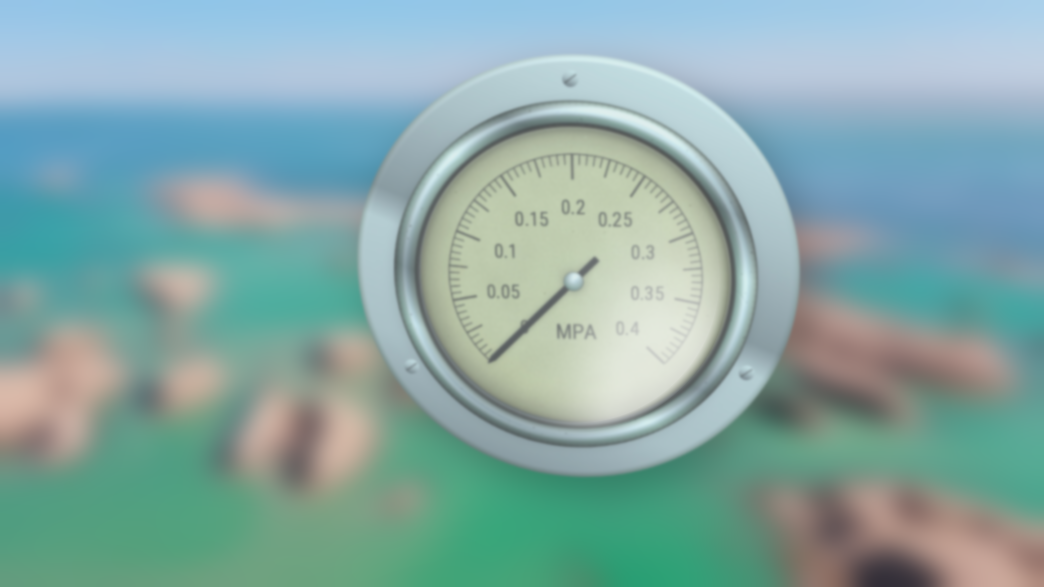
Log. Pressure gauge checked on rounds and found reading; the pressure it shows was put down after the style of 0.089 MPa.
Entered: 0 MPa
